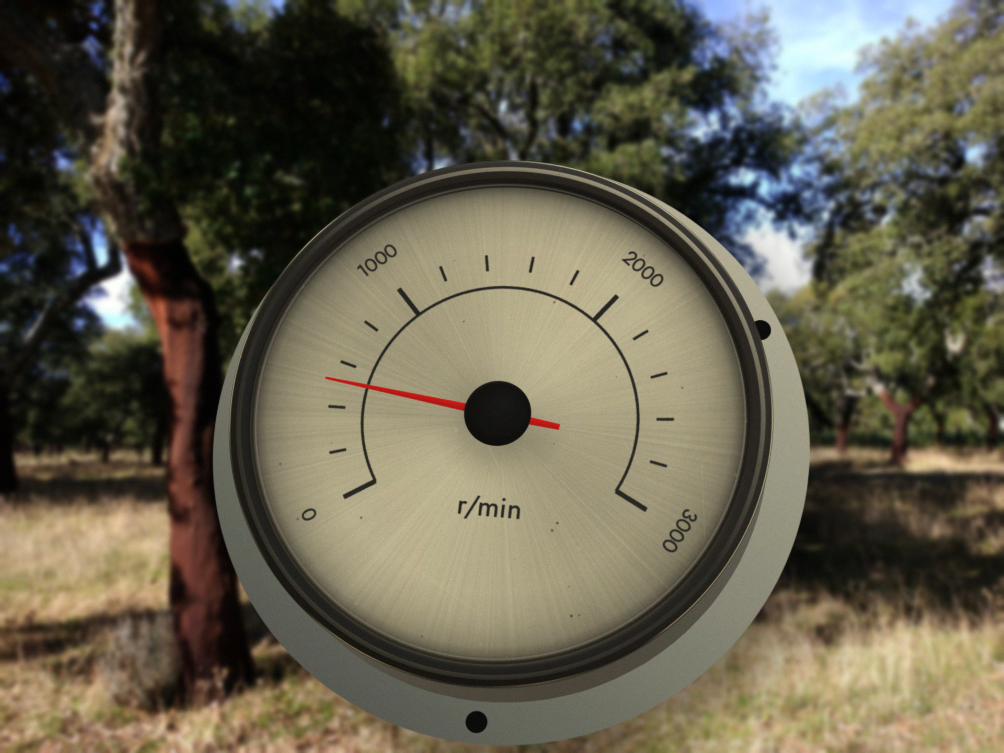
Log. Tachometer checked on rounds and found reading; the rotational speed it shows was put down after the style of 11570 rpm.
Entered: 500 rpm
